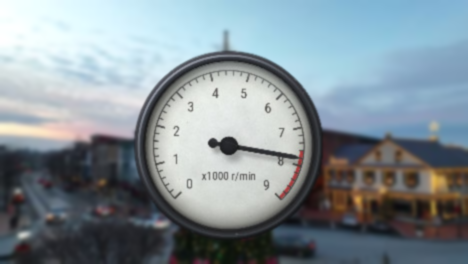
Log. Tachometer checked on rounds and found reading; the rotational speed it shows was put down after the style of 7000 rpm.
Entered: 7800 rpm
